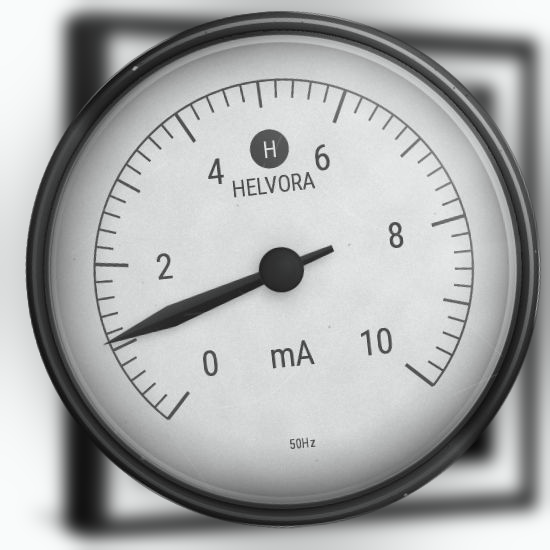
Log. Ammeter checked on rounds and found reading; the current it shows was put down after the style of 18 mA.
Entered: 1.1 mA
